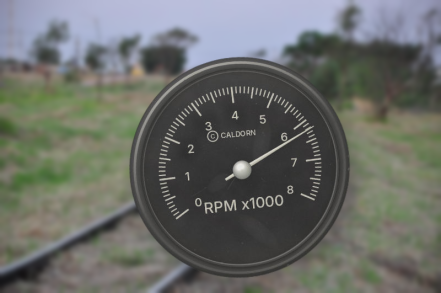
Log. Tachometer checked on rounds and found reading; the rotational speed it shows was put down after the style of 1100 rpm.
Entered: 6200 rpm
